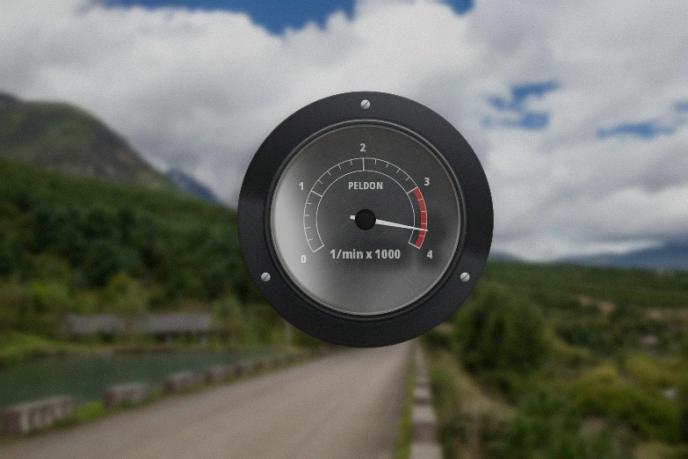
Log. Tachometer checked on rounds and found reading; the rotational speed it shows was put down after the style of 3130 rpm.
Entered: 3700 rpm
